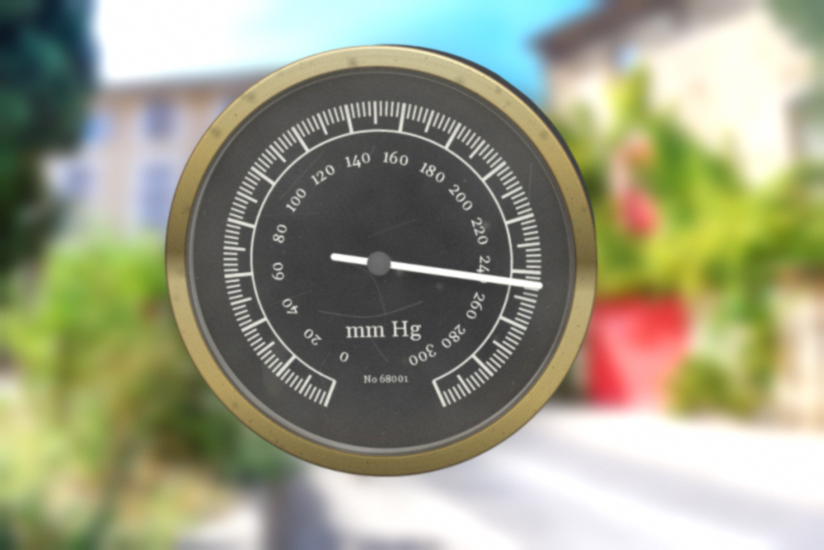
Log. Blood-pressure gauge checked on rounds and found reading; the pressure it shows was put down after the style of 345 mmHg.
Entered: 244 mmHg
